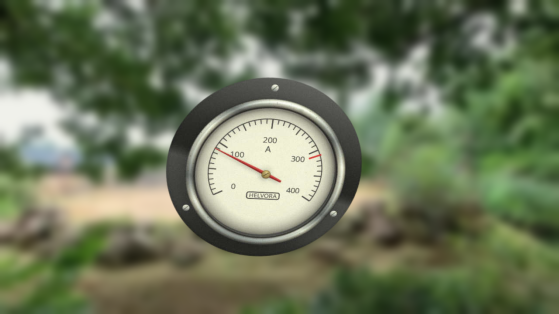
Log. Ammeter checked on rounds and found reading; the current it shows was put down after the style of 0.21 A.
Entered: 90 A
